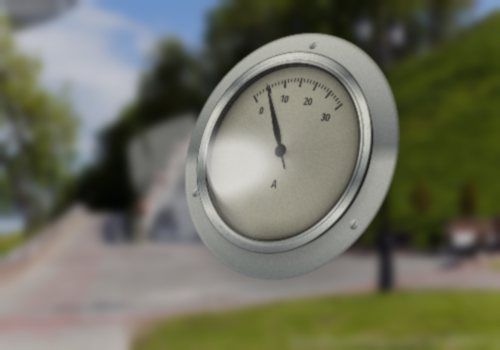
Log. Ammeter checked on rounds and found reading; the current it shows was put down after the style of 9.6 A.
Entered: 5 A
